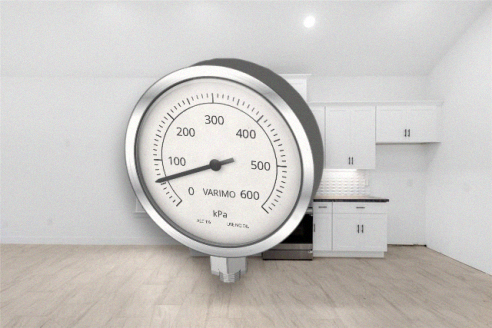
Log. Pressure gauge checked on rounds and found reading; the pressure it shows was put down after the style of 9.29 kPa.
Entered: 60 kPa
